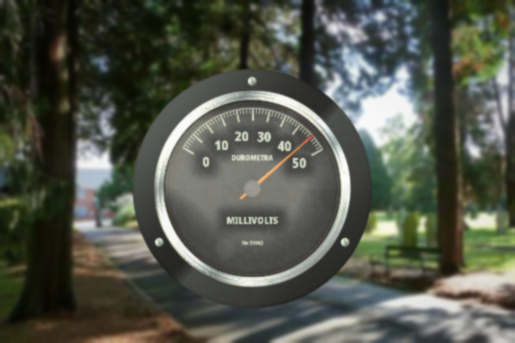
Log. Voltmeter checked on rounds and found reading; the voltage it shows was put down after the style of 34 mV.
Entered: 45 mV
